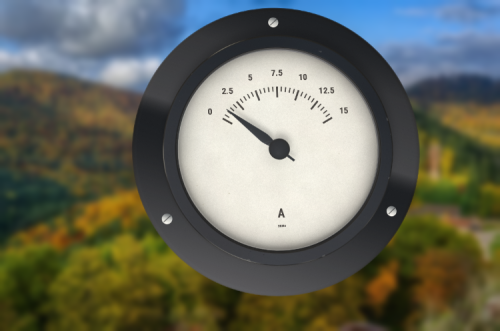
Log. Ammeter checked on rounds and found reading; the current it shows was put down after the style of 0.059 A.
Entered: 1 A
